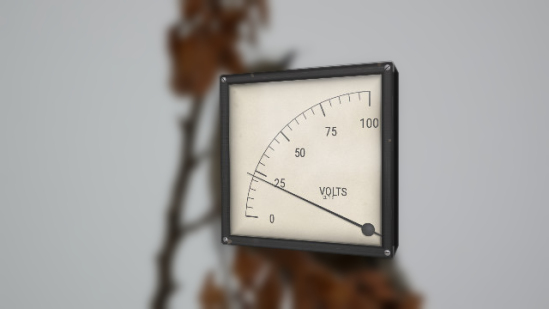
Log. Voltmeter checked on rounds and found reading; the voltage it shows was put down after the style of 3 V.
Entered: 22.5 V
